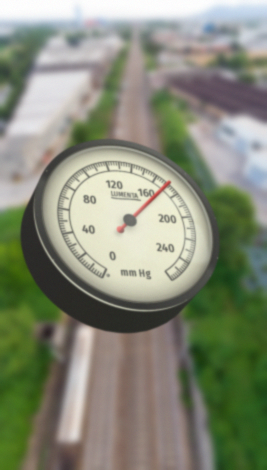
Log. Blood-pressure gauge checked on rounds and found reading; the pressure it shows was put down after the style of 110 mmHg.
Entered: 170 mmHg
